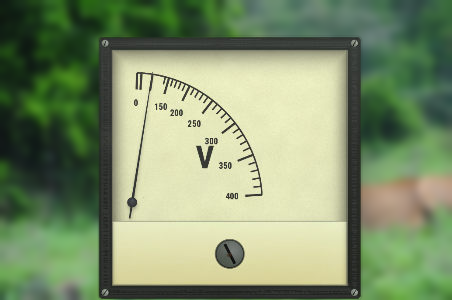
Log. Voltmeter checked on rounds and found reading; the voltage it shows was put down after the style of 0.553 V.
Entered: 100 V
